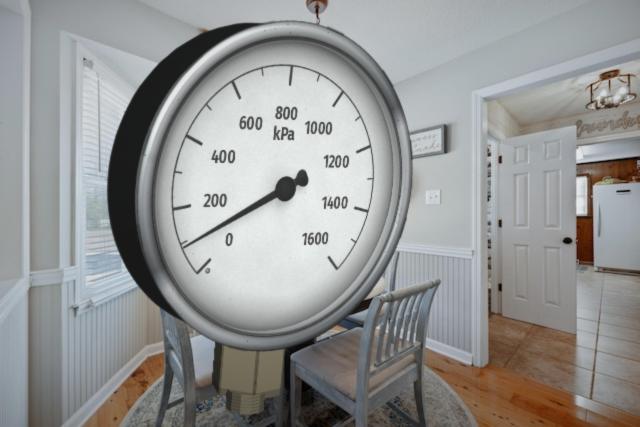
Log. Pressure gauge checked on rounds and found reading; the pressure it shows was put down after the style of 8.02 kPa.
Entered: 100 kPa
